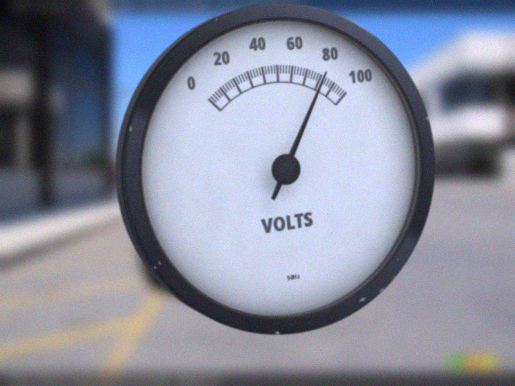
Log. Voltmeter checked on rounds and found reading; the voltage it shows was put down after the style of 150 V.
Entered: 80 V
